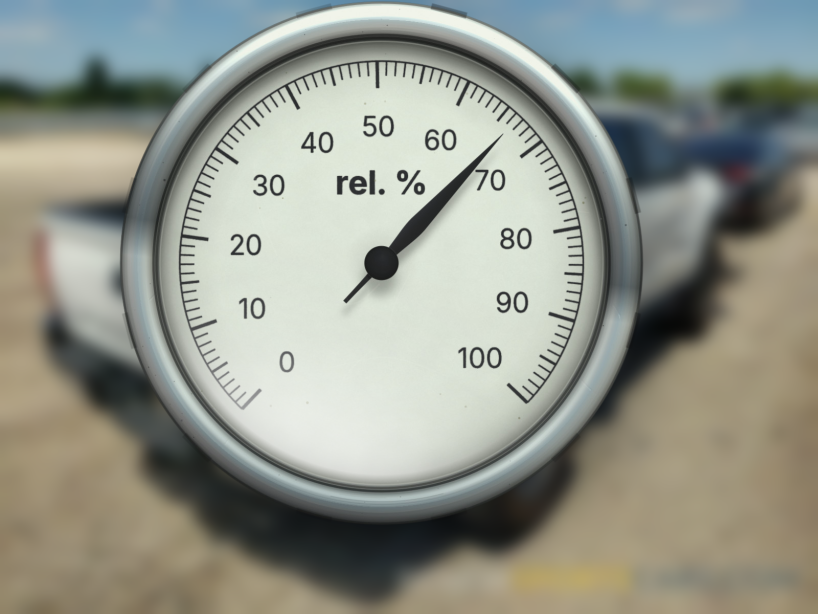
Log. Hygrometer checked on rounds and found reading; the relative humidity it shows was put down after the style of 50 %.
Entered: 66.5 %
